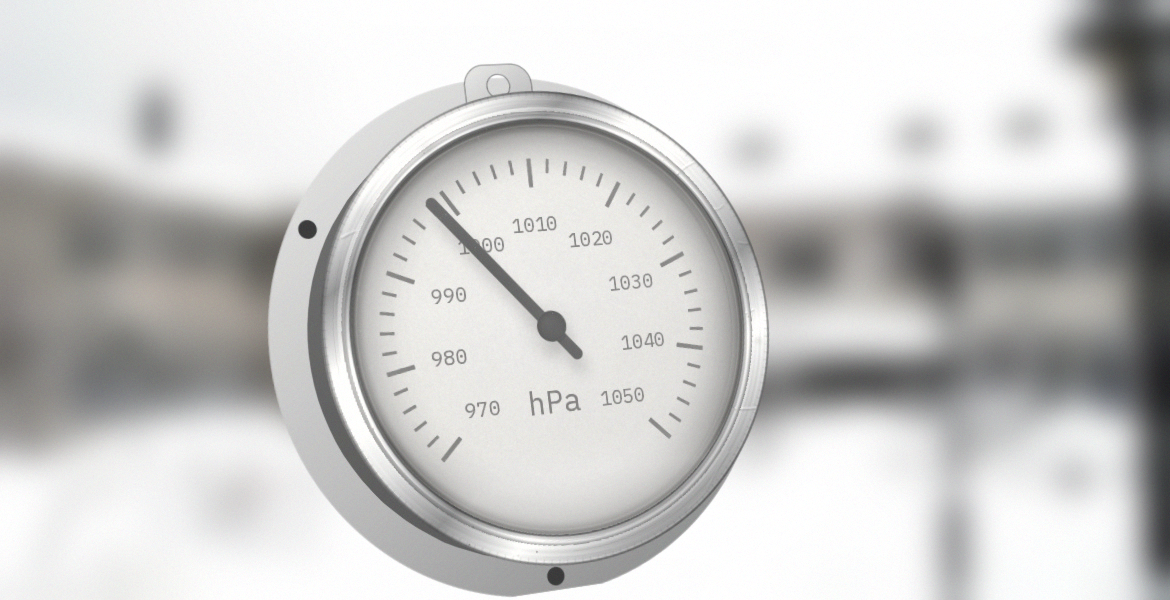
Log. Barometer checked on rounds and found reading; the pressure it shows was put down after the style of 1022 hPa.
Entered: 998 hPa
